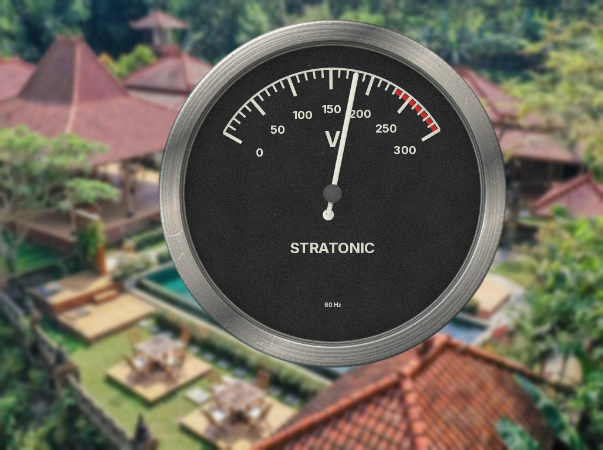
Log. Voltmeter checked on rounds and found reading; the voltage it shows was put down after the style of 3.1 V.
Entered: 180 V
